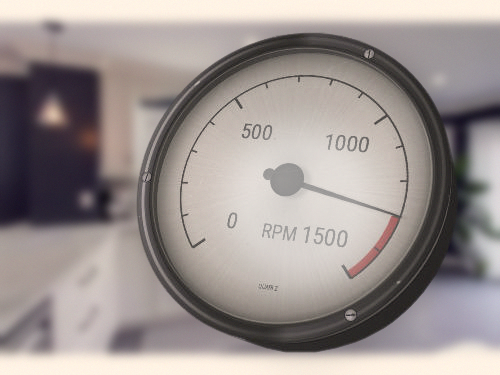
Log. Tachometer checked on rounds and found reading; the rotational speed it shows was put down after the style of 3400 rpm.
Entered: 1300 rpm
